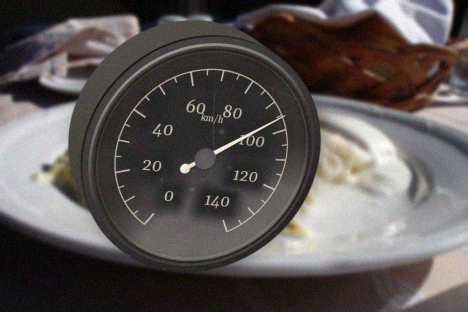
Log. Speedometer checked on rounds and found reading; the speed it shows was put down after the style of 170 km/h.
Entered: 95 km/h
